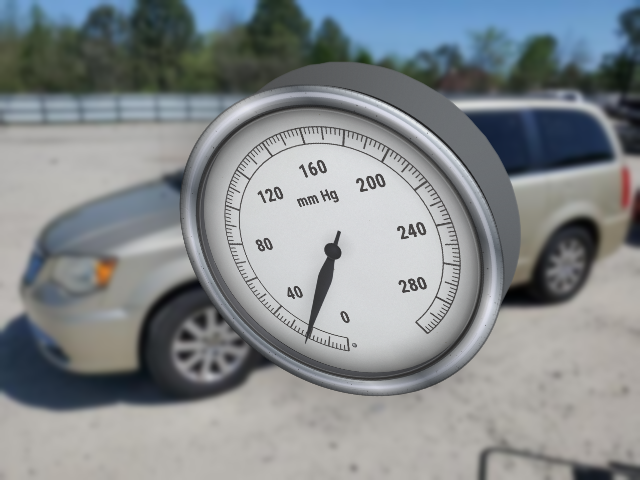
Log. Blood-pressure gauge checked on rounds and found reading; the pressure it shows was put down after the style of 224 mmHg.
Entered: 20 mmHg
